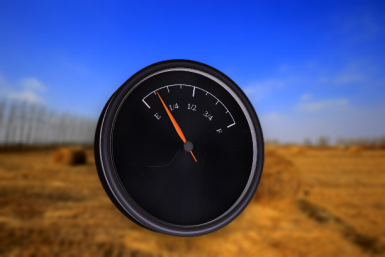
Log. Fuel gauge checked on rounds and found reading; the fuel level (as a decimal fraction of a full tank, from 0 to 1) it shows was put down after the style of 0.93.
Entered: 0.125
